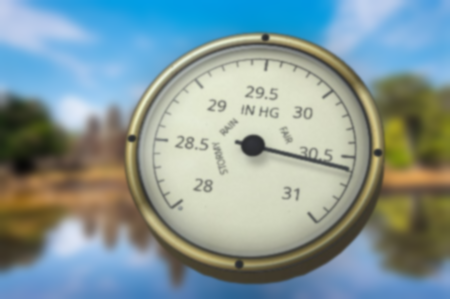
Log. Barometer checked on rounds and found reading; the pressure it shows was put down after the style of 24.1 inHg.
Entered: 30.6 inHg
